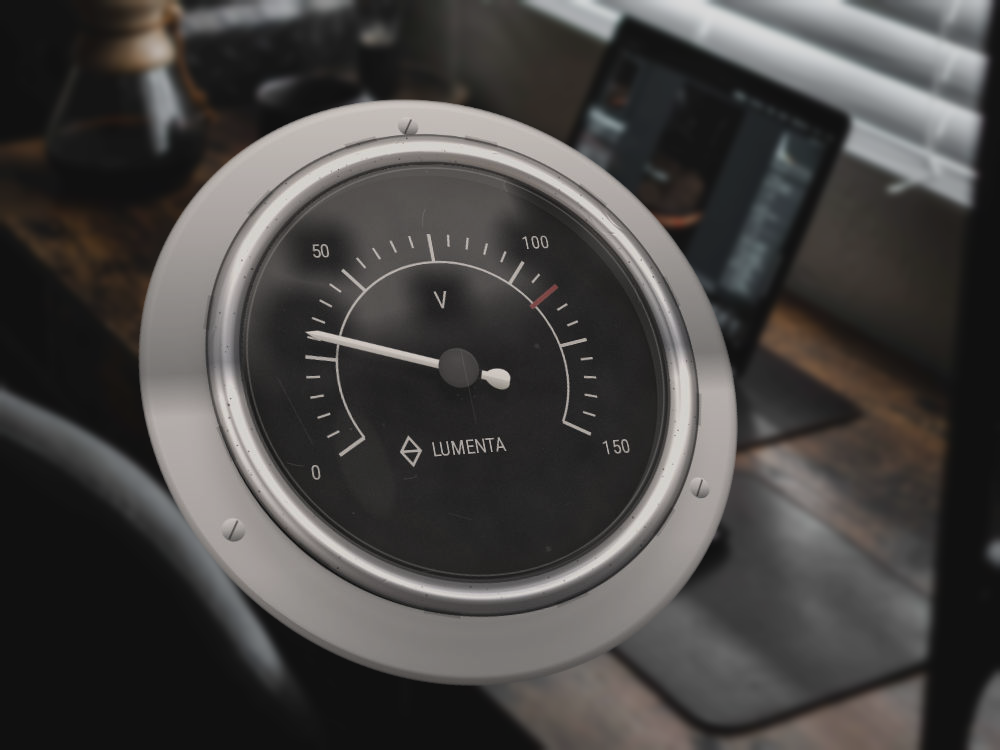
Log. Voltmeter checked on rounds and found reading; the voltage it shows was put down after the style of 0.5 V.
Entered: 30 V
